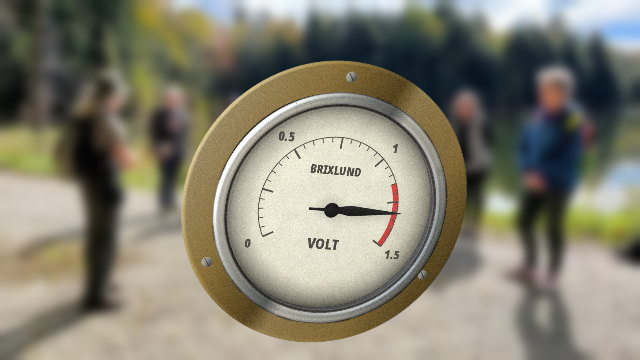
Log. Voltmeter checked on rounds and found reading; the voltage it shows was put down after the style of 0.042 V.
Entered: 1.3 V
